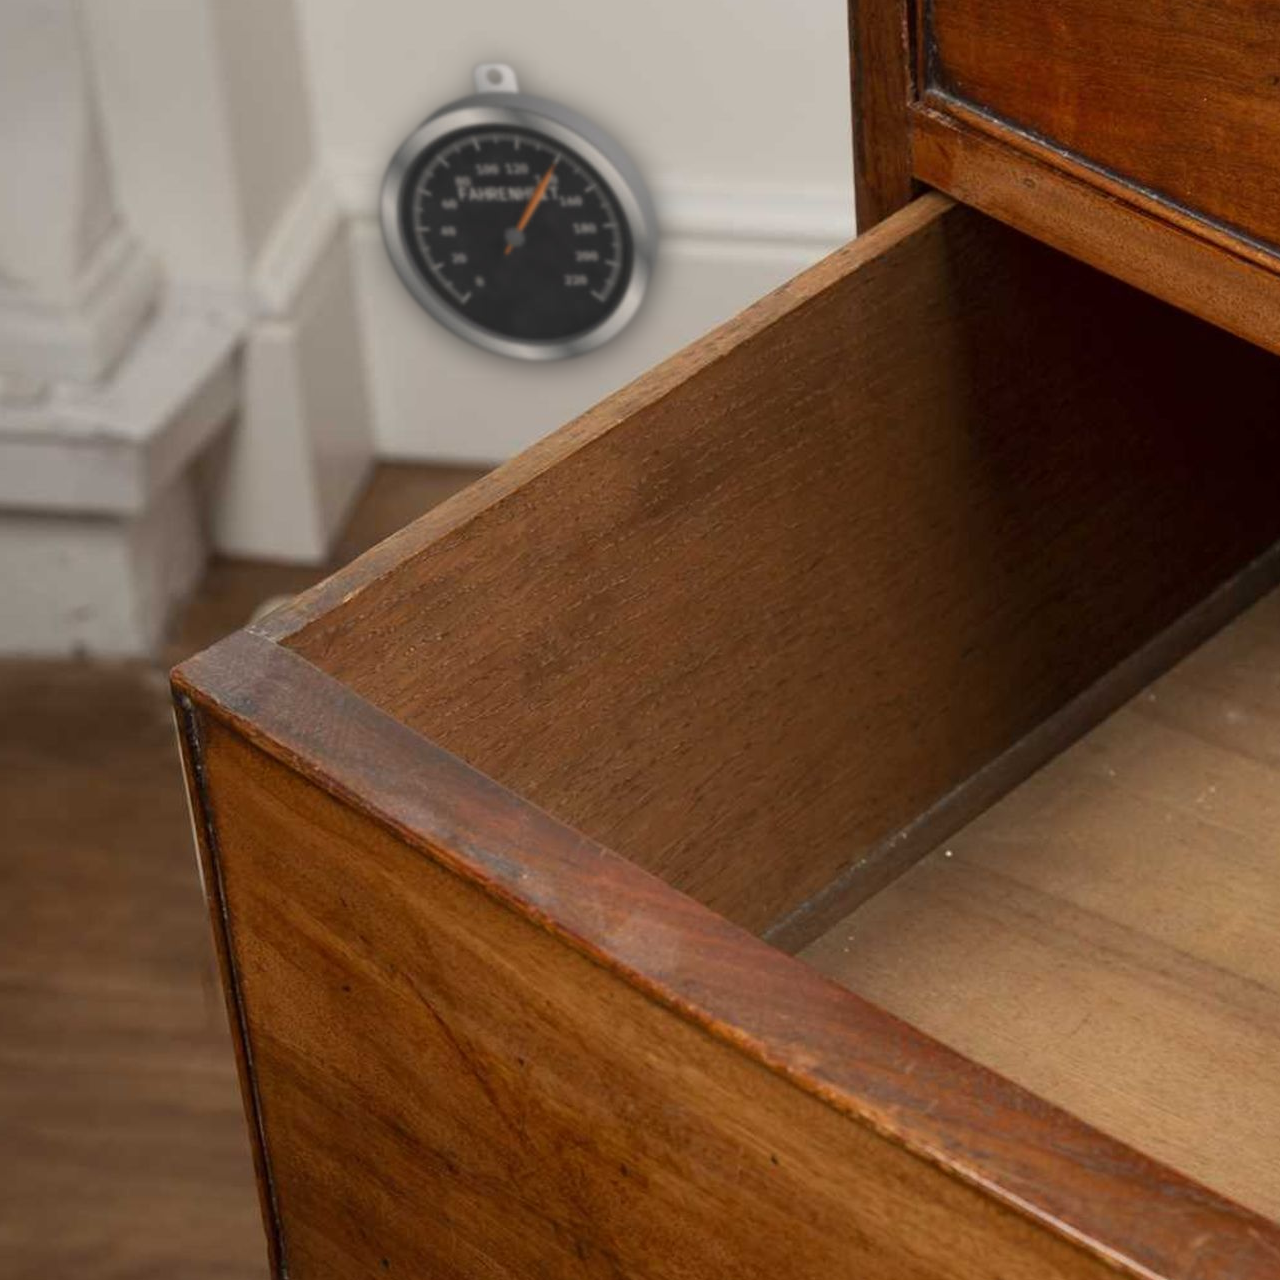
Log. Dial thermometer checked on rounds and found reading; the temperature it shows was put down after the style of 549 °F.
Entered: 140 °F
